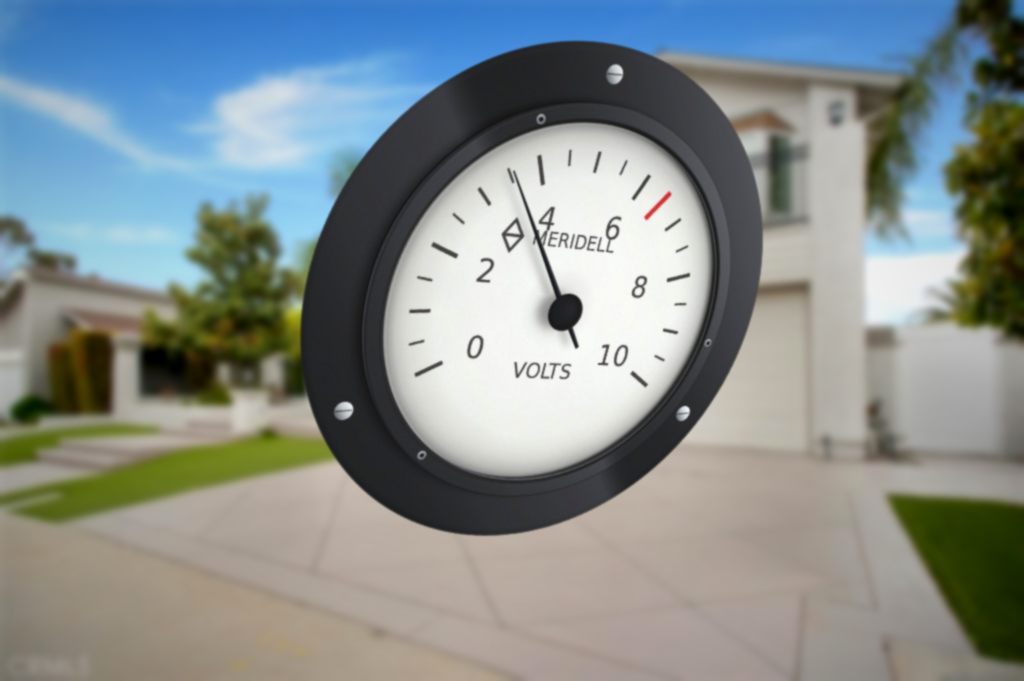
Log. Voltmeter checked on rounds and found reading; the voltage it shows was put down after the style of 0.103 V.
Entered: 3.5 V
